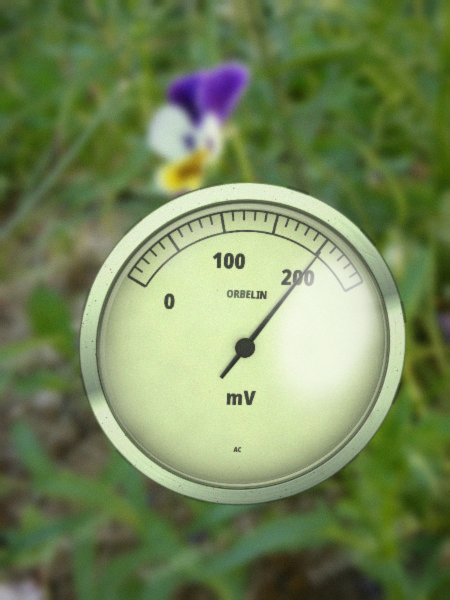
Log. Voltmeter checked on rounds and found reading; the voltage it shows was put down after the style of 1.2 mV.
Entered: 200 mV
